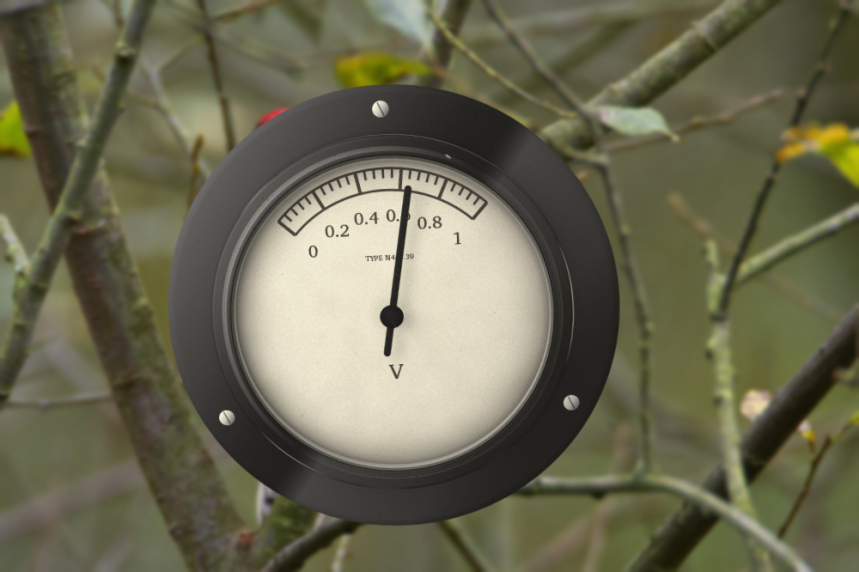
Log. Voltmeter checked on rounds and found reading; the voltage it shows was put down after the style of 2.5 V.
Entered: 0.64 V
